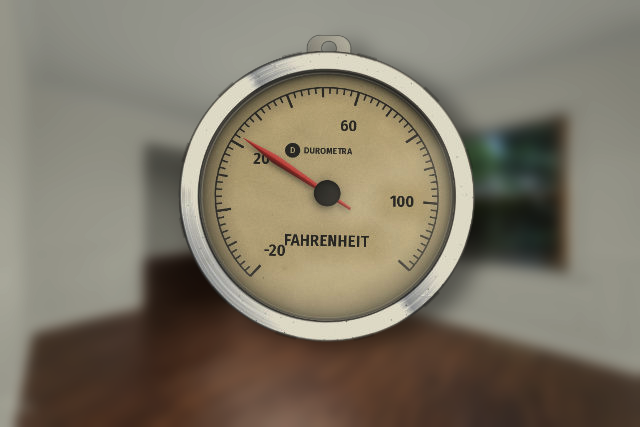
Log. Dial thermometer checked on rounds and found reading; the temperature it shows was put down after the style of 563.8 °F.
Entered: 22 °F
